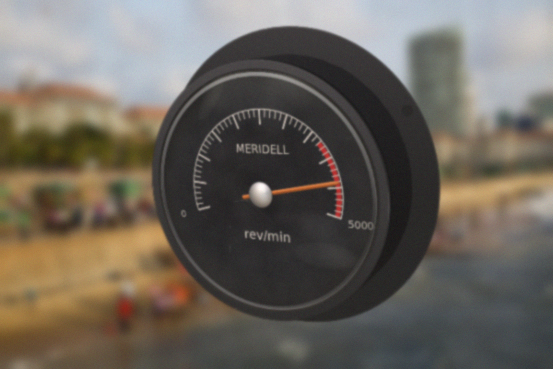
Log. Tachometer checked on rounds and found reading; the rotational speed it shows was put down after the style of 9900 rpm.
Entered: 4400 rpm
